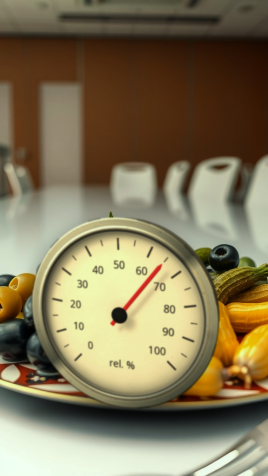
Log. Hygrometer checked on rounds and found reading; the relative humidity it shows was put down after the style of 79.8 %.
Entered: 65 %
